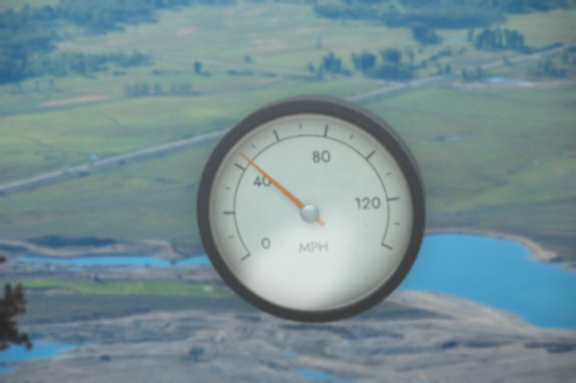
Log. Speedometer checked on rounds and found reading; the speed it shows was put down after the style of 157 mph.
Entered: 45 mph
